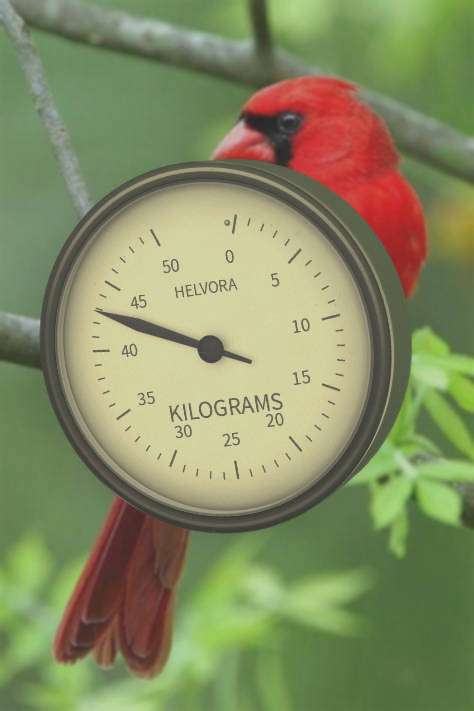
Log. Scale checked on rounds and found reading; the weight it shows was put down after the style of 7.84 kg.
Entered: 43 kg
